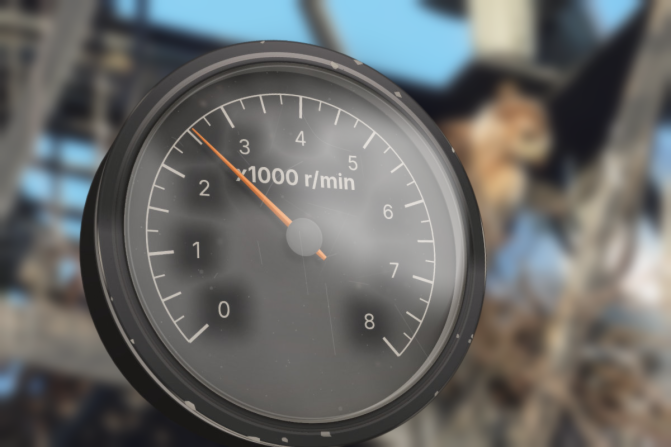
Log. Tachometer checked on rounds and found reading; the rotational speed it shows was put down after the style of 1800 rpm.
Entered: 2500 rpm
